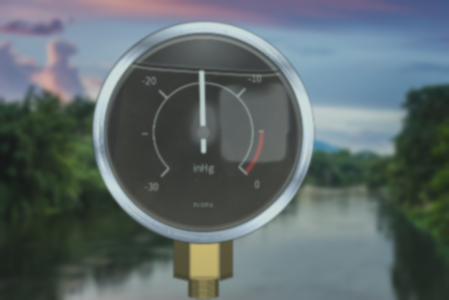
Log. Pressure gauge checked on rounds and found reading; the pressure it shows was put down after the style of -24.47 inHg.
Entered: -15 inHg
